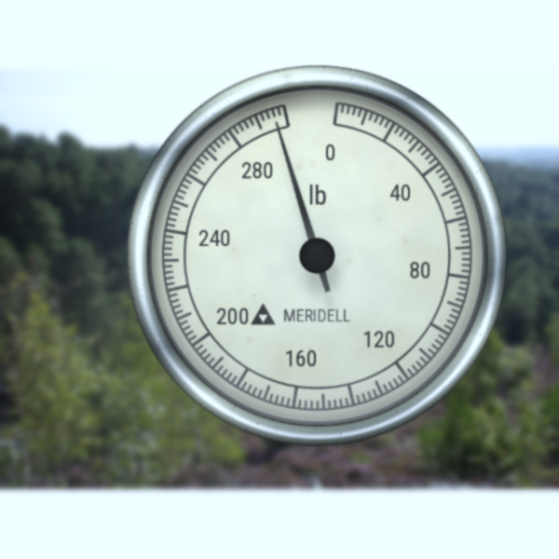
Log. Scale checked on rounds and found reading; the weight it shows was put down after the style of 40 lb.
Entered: 296 lb
